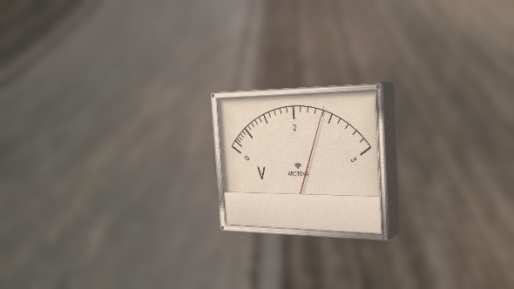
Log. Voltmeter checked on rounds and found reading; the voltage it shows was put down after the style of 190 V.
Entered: 2.4 V
